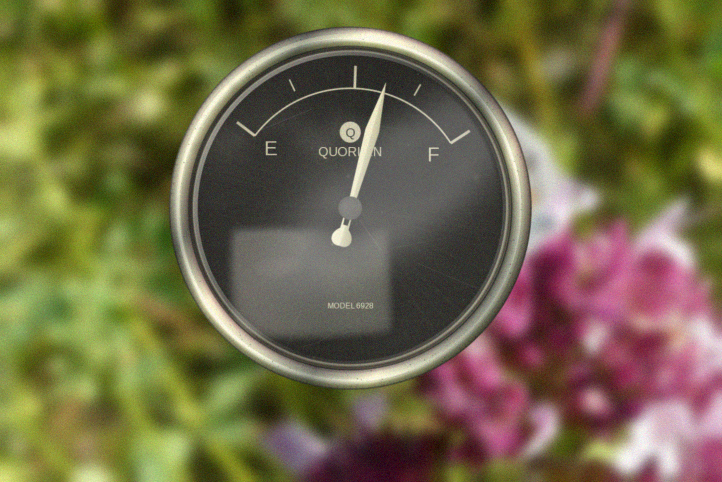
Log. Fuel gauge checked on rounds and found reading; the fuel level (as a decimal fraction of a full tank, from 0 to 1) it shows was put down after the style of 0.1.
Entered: 0.625
